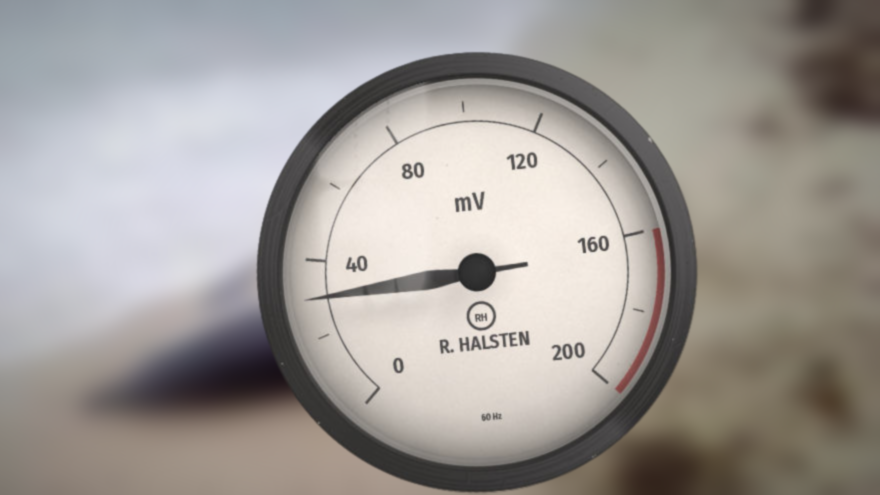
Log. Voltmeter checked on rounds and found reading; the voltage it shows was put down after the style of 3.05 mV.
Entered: 30 mV
